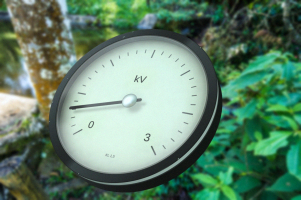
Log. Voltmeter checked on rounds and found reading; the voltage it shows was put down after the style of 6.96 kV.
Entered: 0.3 kV
